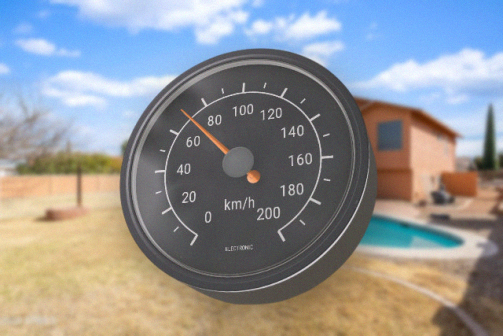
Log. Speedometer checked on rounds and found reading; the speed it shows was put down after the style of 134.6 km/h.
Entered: 70 km/h
